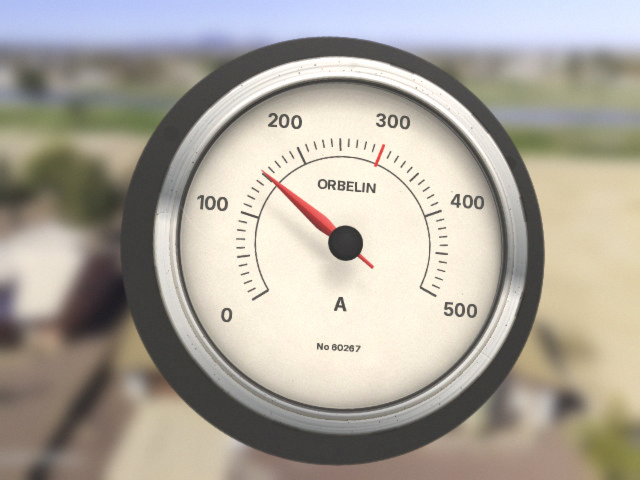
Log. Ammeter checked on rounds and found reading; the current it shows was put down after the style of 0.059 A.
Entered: 150 A
